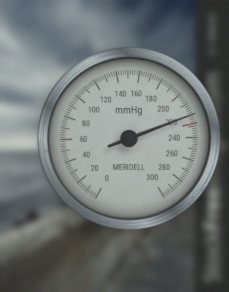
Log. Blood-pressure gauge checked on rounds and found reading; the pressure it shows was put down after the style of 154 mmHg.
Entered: 220 mmHg
